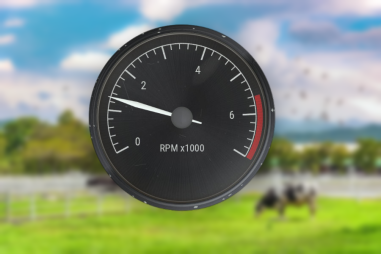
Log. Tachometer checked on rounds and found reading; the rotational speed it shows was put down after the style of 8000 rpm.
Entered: 1300 rpm
